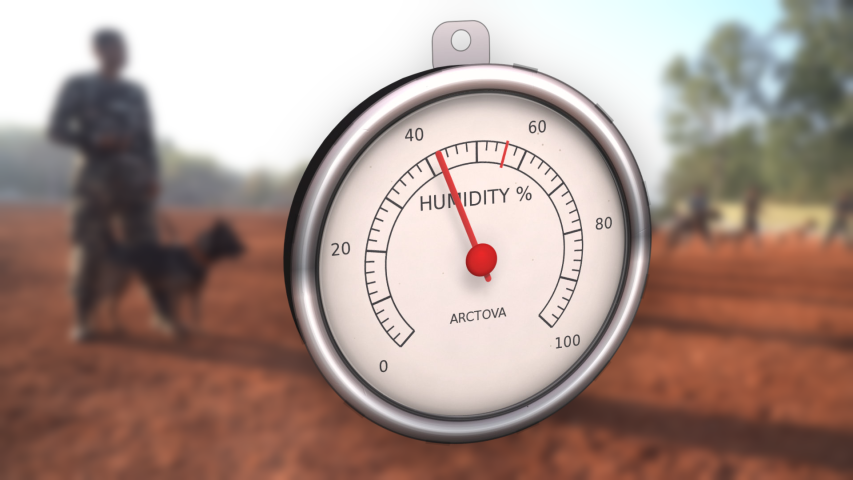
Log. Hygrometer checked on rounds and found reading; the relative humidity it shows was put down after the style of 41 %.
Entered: 42 %
